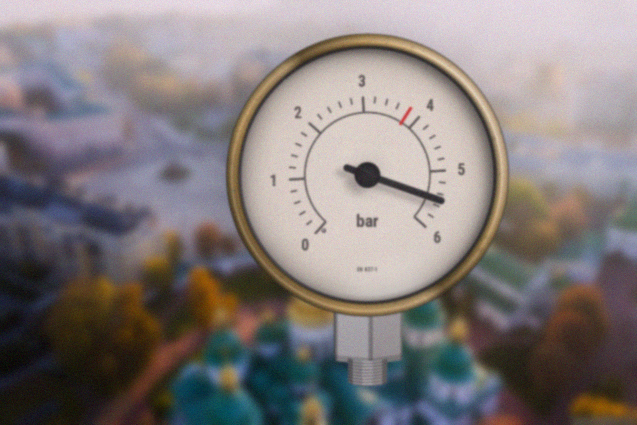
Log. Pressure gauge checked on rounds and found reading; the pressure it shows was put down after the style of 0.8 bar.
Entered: 5.5 bar
